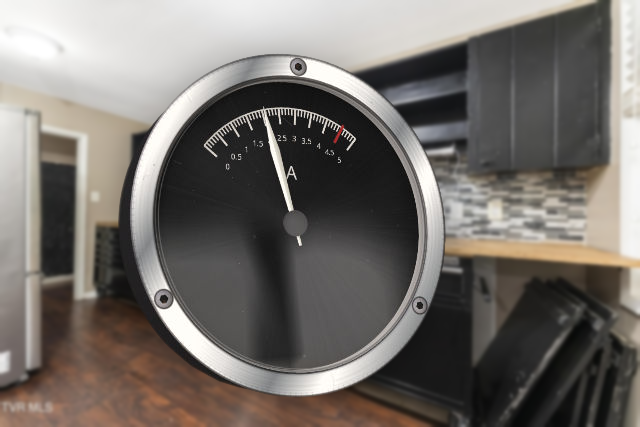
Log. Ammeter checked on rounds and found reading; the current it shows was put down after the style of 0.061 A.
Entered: 2 A
